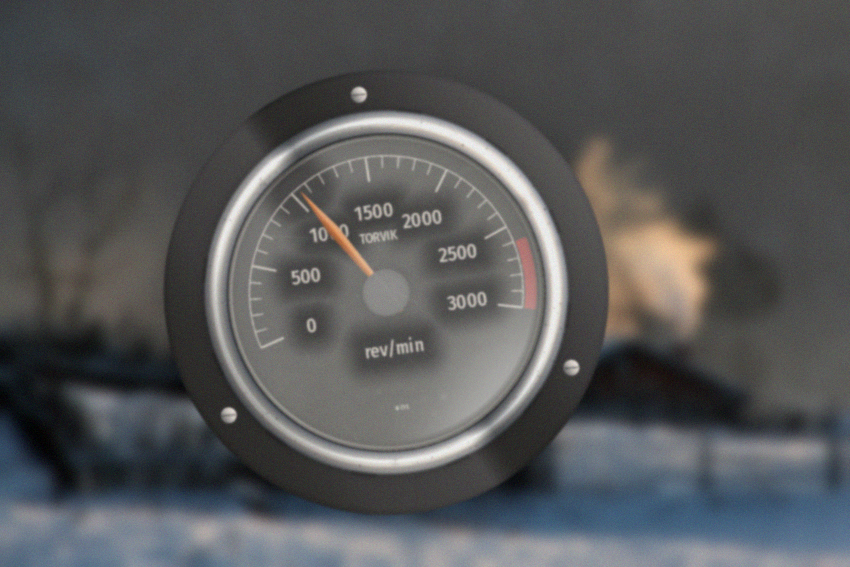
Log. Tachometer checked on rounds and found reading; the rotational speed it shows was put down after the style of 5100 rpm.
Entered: 1050 rpm
